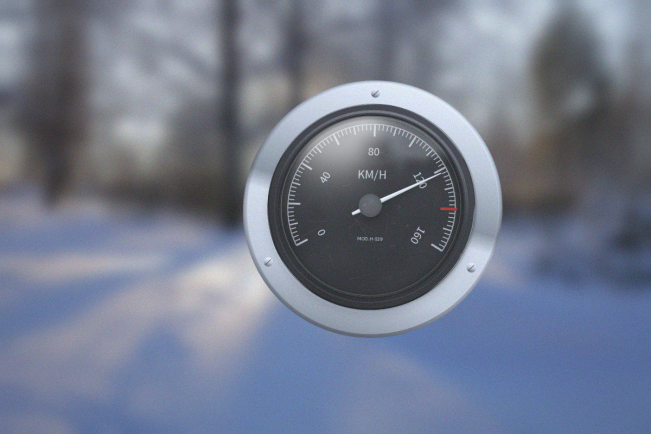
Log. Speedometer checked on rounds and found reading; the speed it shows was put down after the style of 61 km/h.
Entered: 122 km/h
